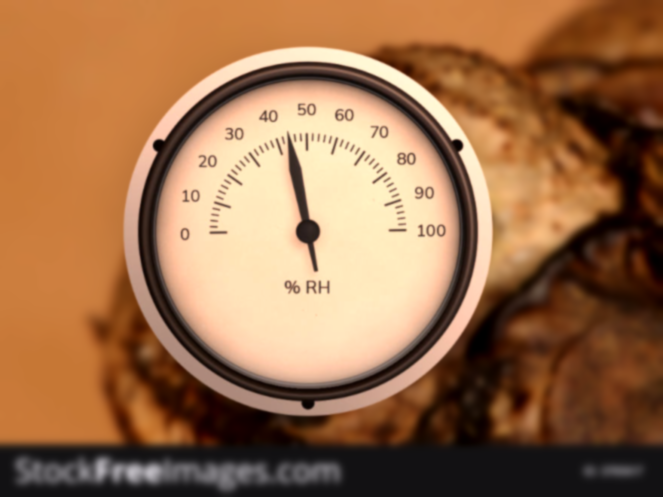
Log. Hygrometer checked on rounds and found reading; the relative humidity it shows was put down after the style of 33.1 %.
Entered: 44 %
